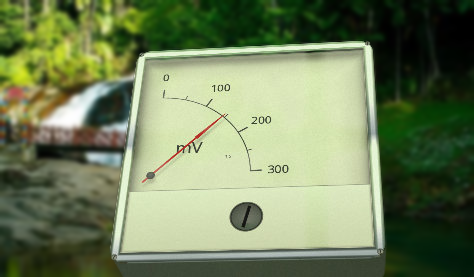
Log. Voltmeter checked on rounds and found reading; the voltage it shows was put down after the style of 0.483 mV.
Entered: 150 mV
